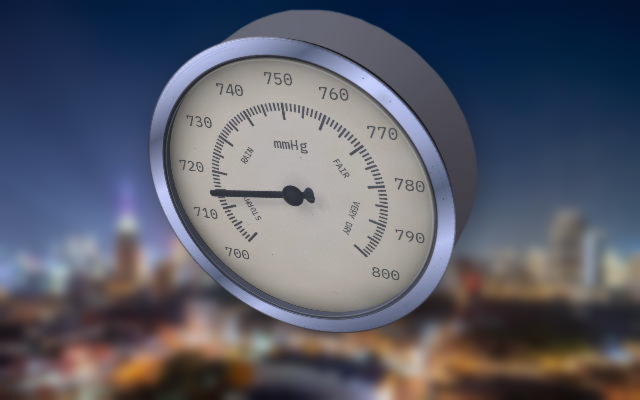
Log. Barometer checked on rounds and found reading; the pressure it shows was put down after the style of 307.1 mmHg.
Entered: 715 mmHg
